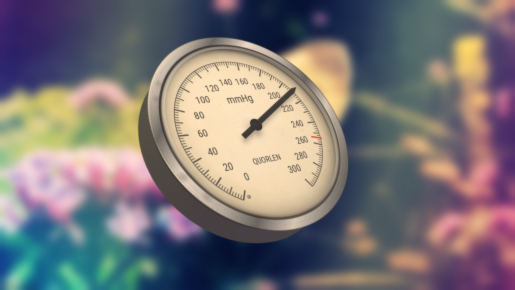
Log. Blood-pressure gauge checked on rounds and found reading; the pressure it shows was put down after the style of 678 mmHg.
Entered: 210 mmHg
